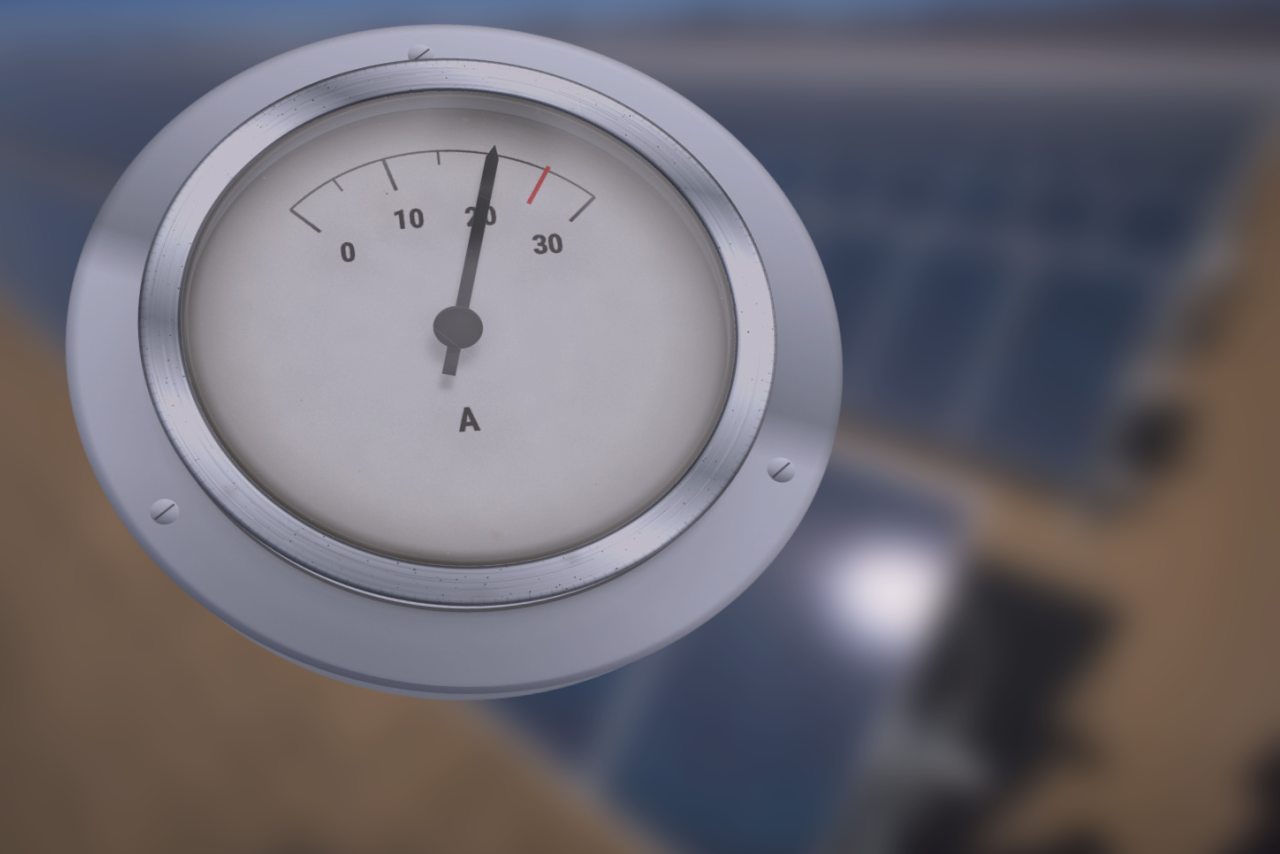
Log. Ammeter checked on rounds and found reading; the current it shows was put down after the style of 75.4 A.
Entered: 20 A
